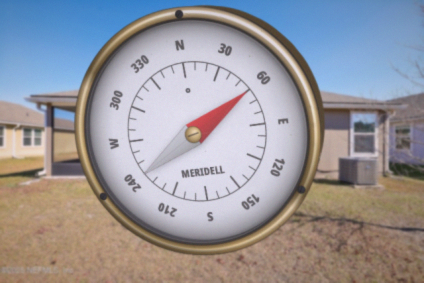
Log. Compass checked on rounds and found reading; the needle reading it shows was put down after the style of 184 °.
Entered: 60 °
